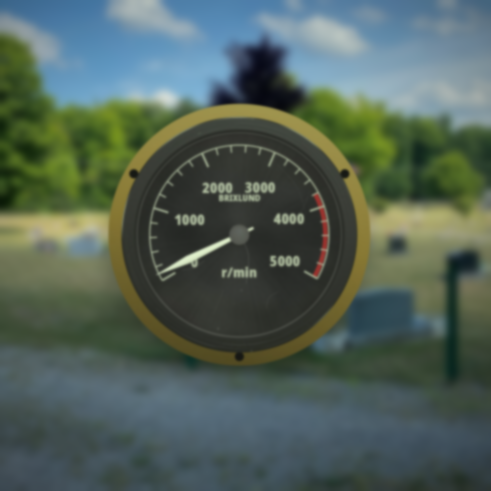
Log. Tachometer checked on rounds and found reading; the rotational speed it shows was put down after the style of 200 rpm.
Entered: 100 rpm
